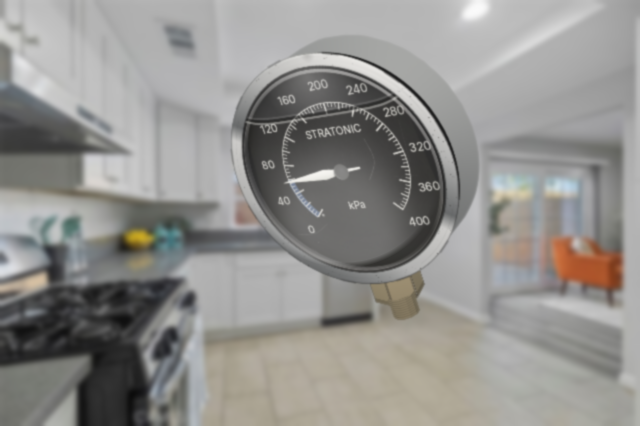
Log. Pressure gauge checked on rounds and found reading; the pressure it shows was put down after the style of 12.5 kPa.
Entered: 60 kPa
